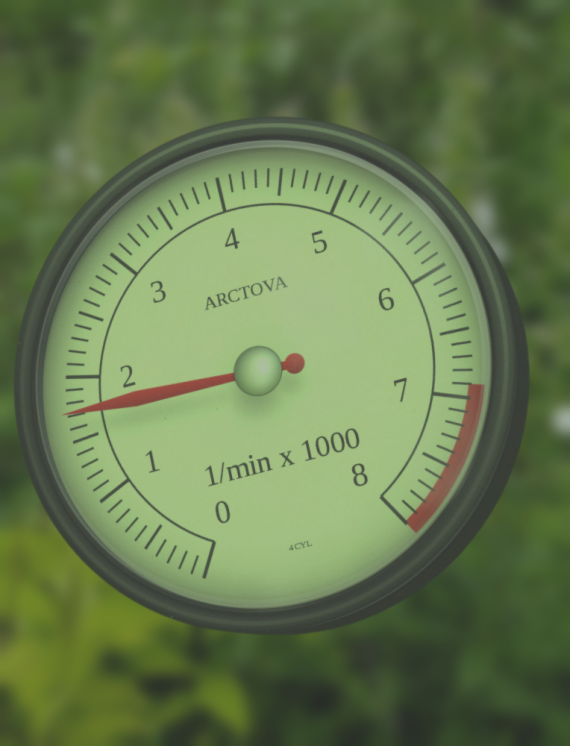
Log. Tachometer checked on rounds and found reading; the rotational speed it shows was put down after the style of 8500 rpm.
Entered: 1700 rpm
